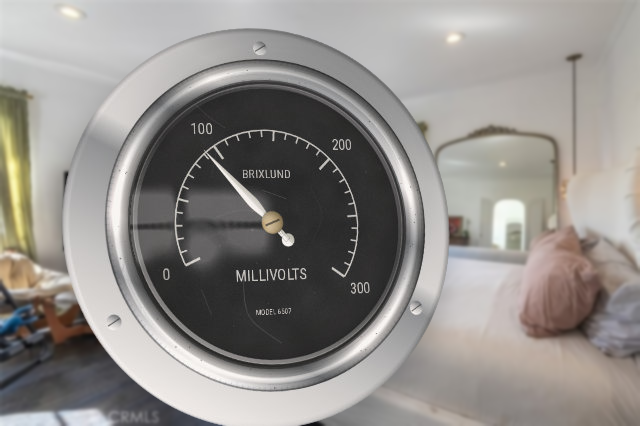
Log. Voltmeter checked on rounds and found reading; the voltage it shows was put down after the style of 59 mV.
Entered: 90 mV
